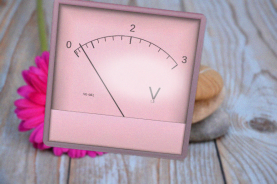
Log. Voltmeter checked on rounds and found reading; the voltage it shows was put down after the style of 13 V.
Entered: 0.6 V
